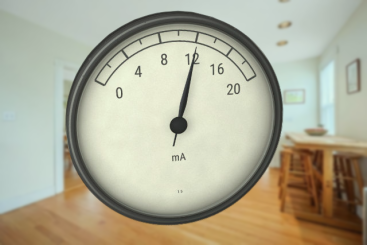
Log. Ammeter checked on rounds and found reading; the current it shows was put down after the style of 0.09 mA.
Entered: 12 mA
